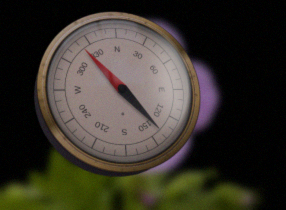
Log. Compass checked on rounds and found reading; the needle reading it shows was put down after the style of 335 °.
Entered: 320 °
